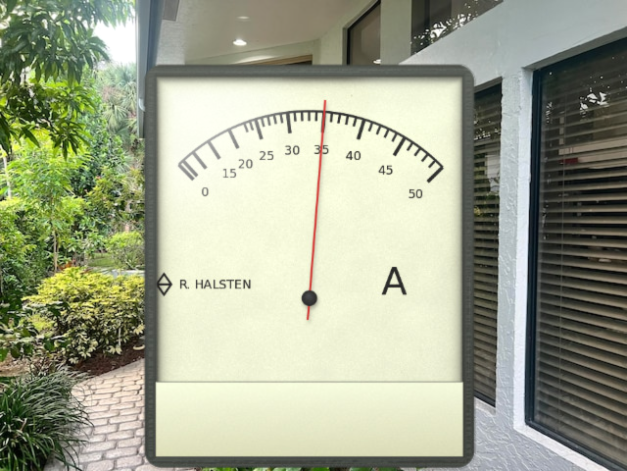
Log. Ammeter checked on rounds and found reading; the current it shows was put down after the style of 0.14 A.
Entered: 35 A
